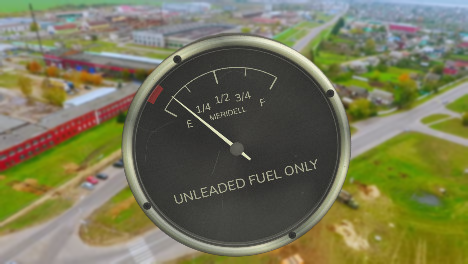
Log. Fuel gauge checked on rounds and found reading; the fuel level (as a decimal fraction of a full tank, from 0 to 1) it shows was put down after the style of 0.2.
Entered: 0.125
